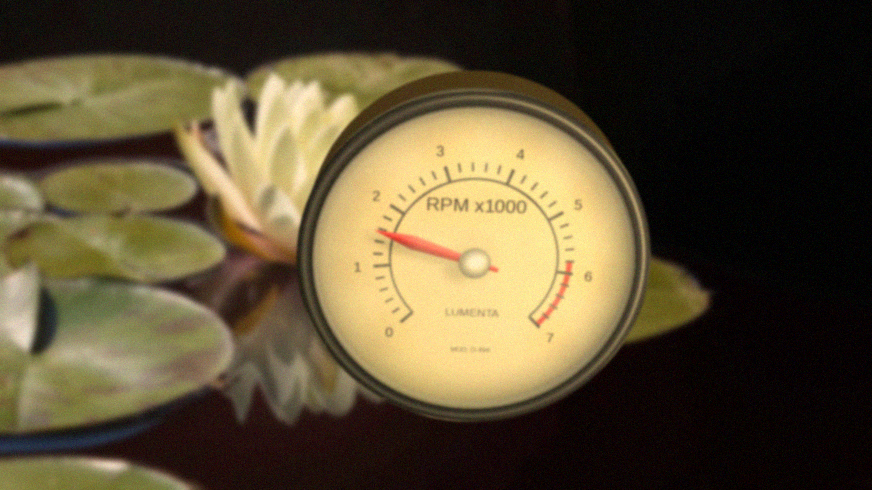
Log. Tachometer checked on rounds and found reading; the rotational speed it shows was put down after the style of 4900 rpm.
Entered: 1600 rpm
